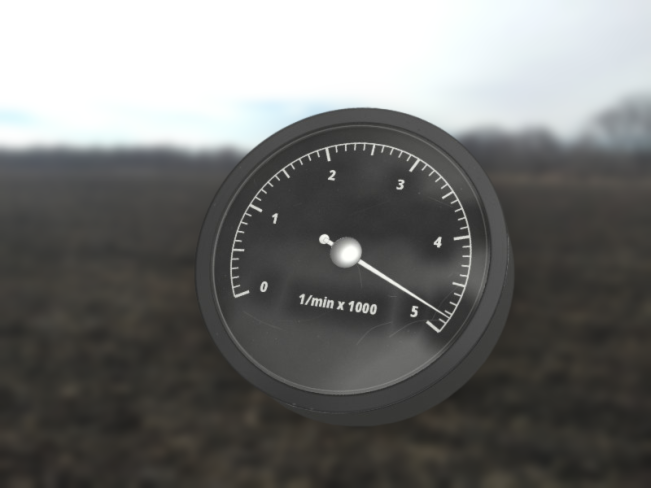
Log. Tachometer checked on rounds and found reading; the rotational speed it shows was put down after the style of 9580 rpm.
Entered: 4850 rpm
